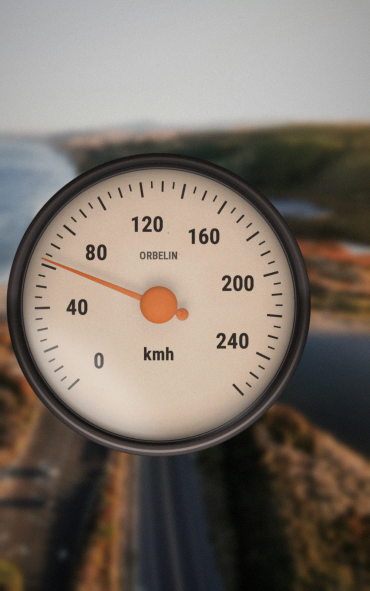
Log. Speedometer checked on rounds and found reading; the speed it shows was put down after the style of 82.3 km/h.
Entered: 62.5 km/h
